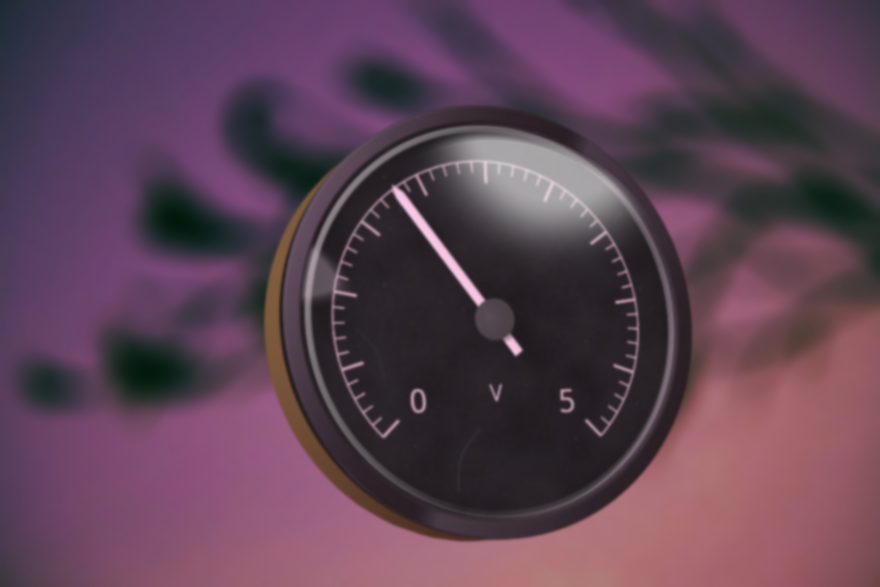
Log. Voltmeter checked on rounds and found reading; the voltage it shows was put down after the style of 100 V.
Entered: 1.8 V
